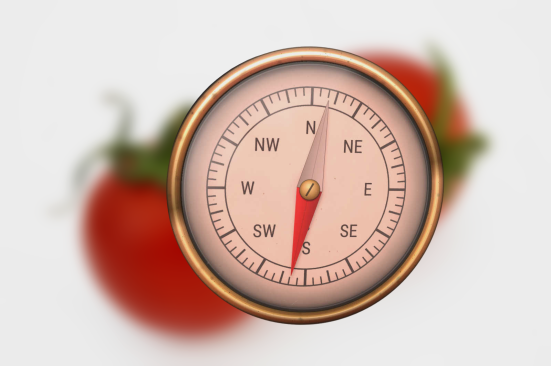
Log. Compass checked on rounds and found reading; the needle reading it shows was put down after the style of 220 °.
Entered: 190 °
